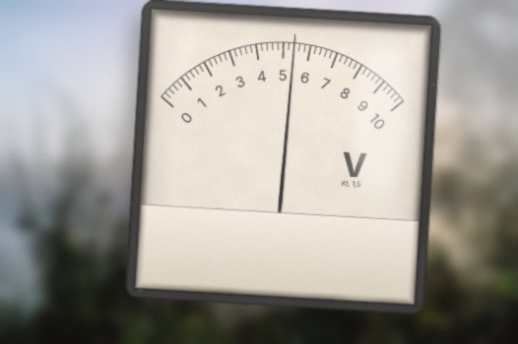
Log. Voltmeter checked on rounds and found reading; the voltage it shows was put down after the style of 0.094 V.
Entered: 5.4 V
